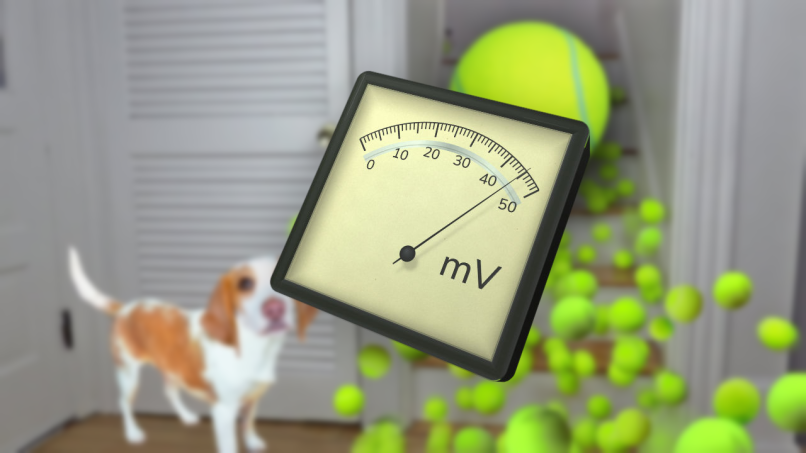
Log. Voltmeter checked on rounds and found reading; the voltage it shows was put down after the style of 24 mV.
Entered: 45 mV
